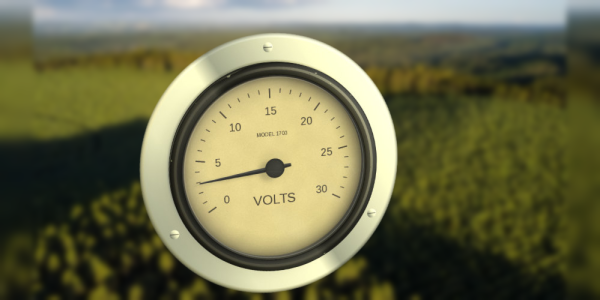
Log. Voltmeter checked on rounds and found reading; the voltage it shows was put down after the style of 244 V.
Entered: 3 V
